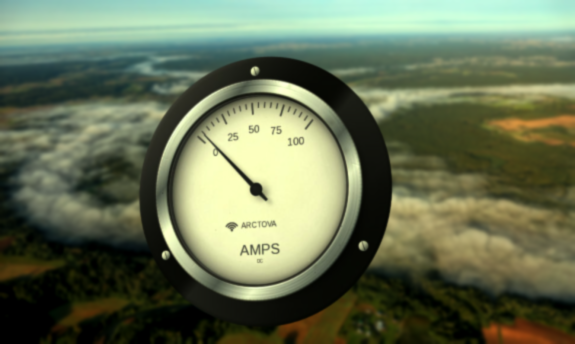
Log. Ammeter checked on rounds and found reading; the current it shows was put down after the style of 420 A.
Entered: 5 A
